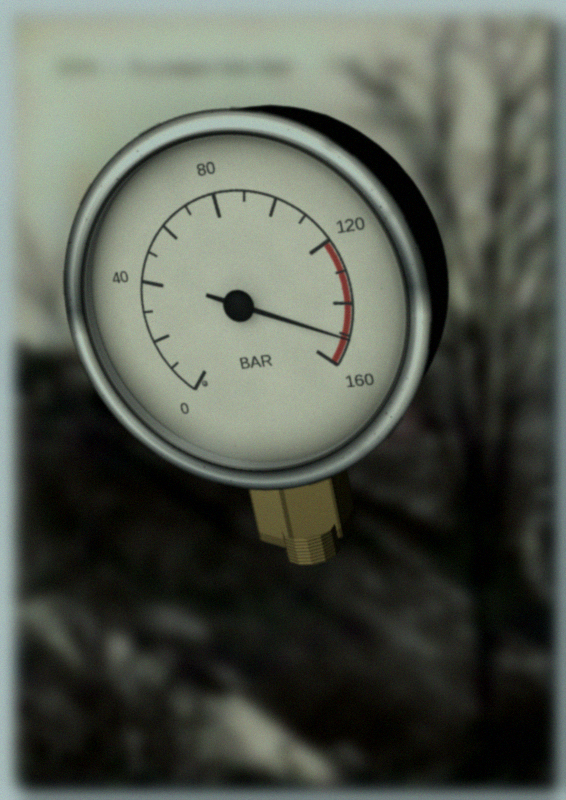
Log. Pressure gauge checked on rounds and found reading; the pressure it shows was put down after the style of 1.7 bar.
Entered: 150 bar
